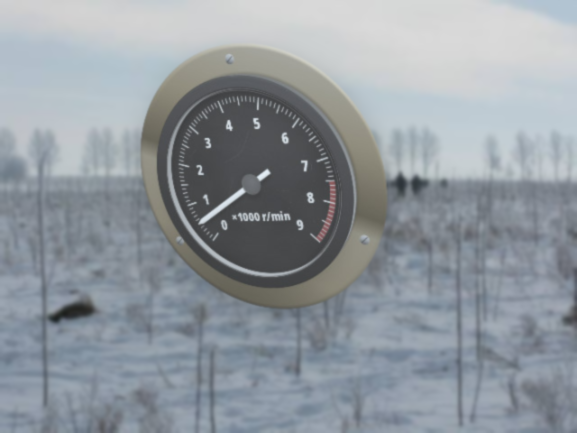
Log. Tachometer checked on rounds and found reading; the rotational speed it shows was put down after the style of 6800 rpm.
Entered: 500 rpm
